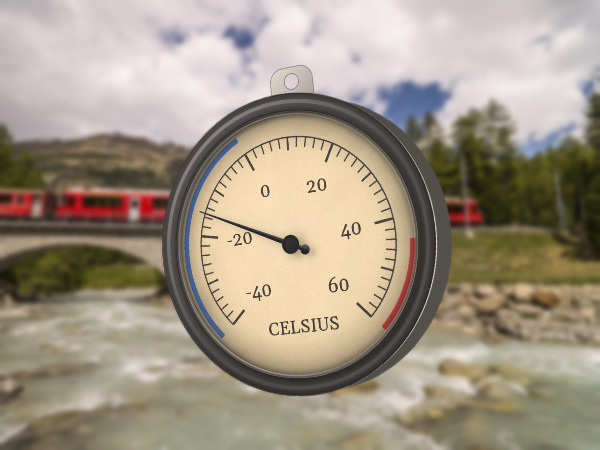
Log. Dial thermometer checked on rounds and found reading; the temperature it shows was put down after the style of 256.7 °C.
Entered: -15 °C
